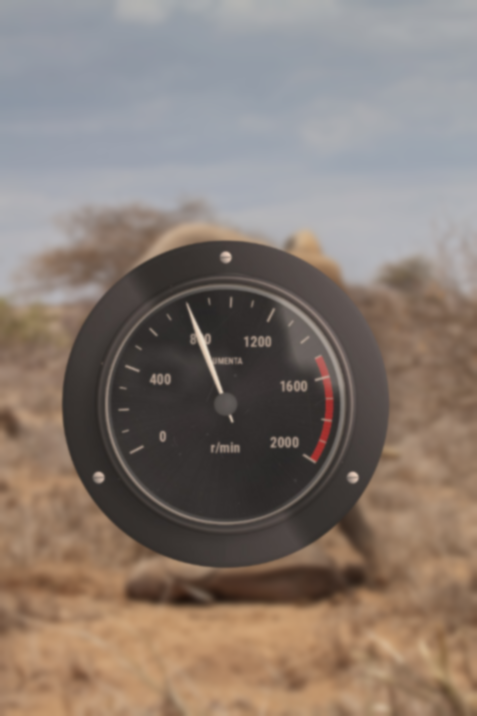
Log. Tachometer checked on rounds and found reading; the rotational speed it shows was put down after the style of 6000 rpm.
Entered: 800 rpm
